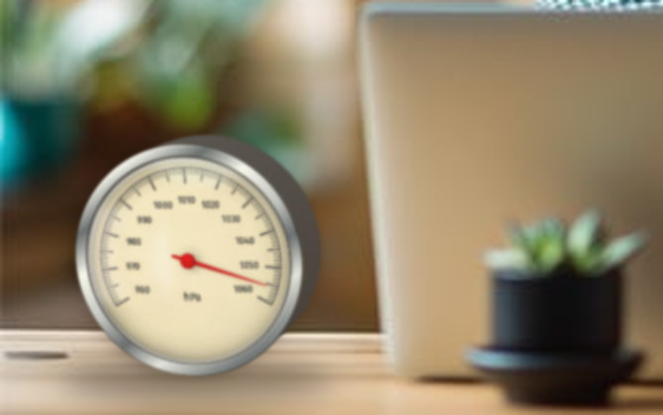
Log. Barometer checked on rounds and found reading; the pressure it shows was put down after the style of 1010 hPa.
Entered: 1055 hPa
